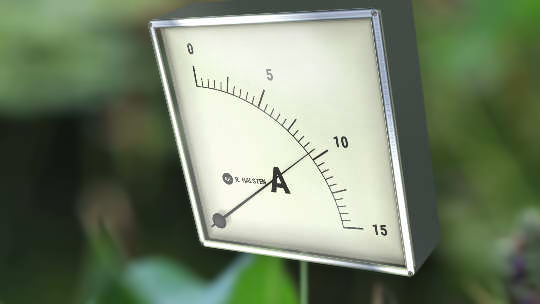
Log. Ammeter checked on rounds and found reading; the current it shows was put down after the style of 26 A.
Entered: 9.5 A
